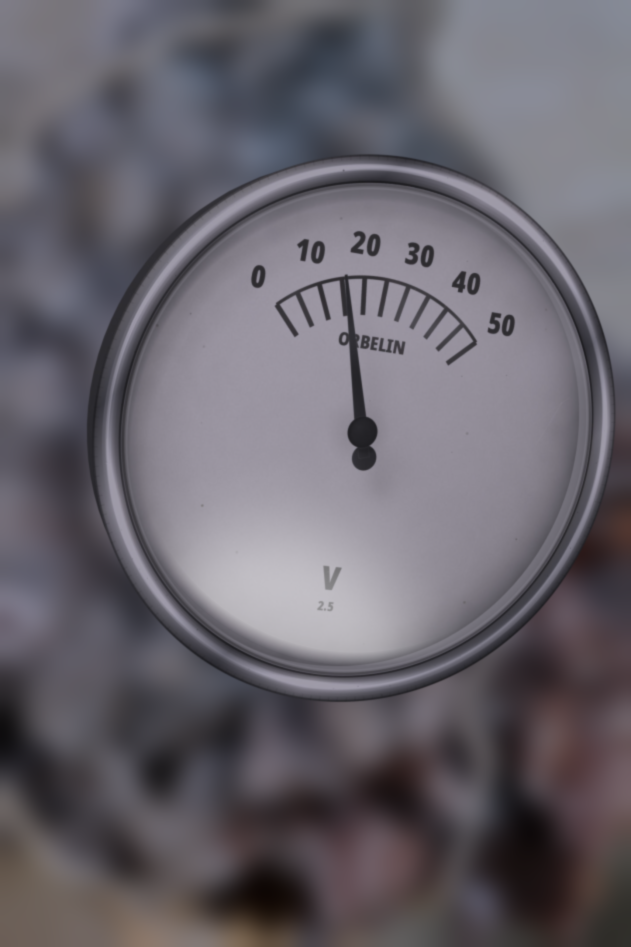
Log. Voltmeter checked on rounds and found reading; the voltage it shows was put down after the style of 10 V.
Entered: 15 V
